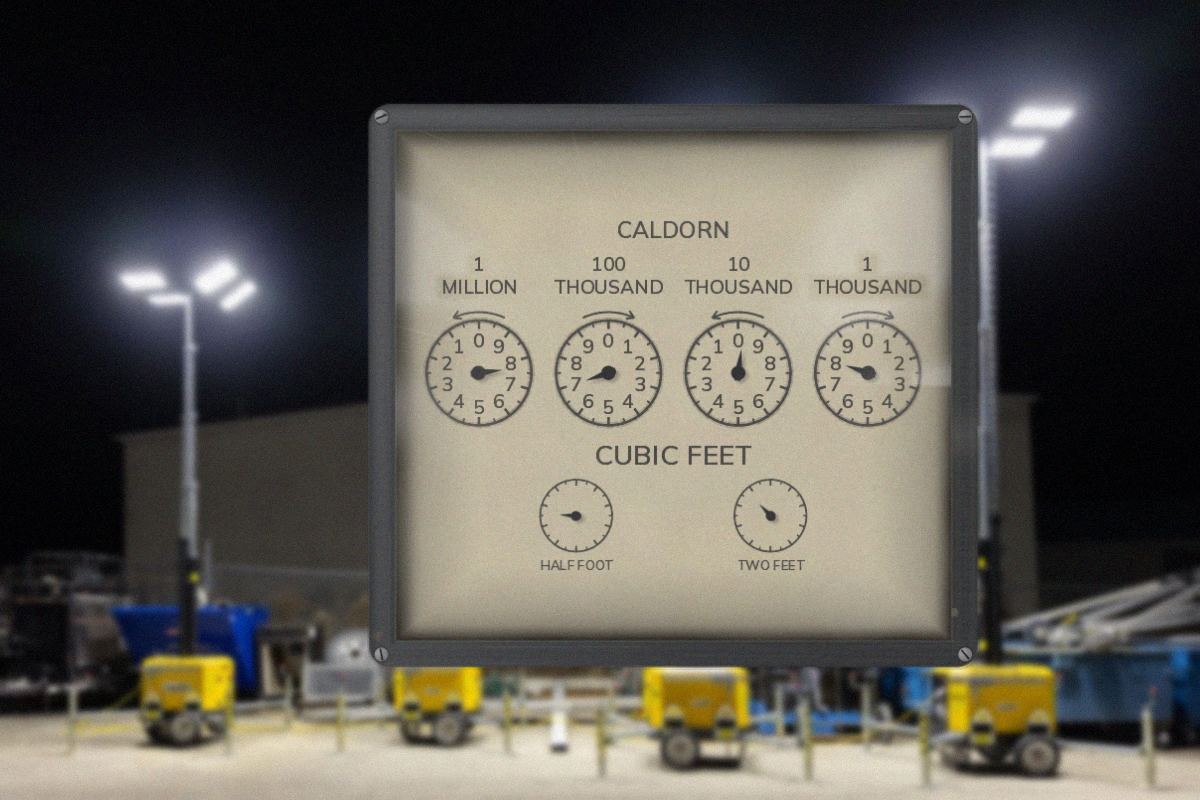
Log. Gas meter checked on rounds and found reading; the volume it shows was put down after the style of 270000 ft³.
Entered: 769800 ft³
